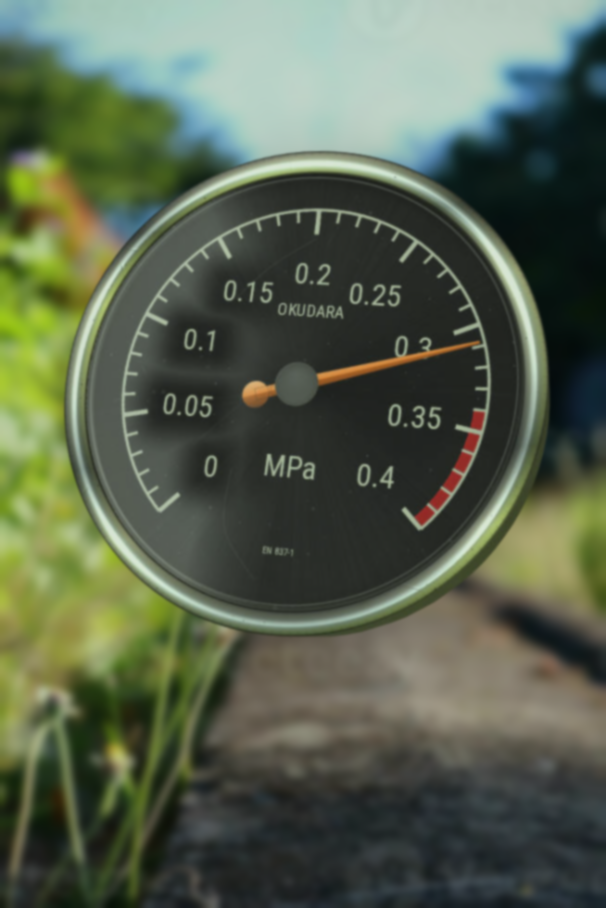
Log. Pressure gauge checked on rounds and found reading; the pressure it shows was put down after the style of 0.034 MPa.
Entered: 0.31 MPa
